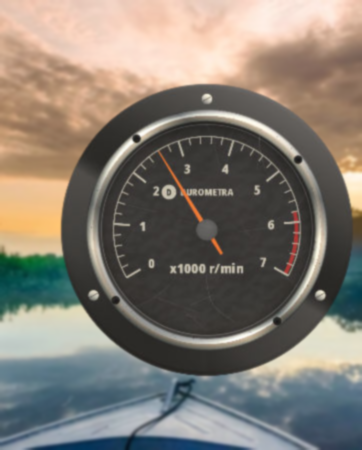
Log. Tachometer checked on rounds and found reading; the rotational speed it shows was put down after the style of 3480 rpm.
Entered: 2600 rpm
